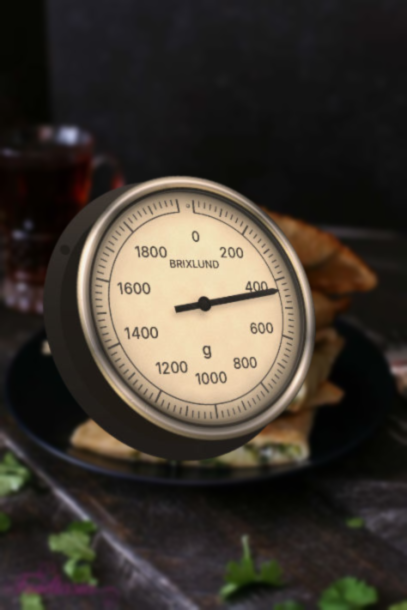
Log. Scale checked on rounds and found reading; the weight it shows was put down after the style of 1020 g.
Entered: 440 g
